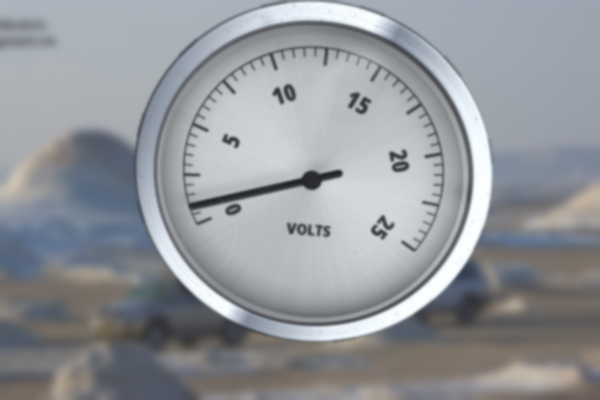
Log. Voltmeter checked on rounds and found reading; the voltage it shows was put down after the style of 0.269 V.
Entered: 1 V
